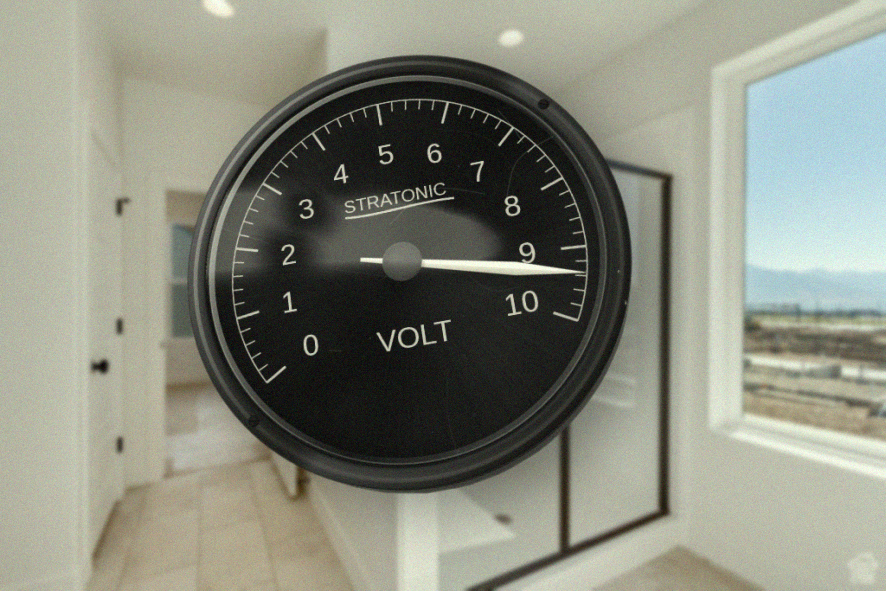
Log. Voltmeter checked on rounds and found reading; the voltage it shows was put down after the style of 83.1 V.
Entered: 9.4 V
